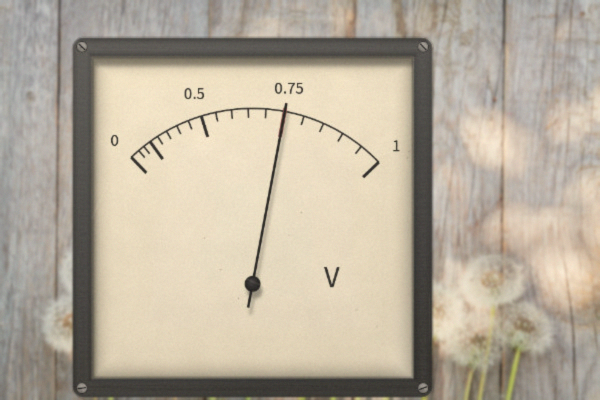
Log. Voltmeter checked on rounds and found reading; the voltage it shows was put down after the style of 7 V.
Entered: 0.75 V
